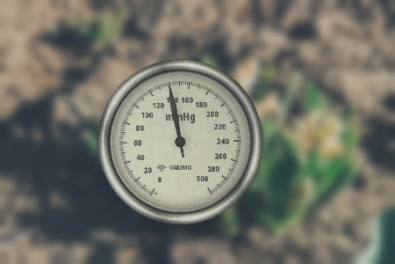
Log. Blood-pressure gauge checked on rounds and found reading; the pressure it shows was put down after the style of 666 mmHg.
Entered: 140 mmHg
